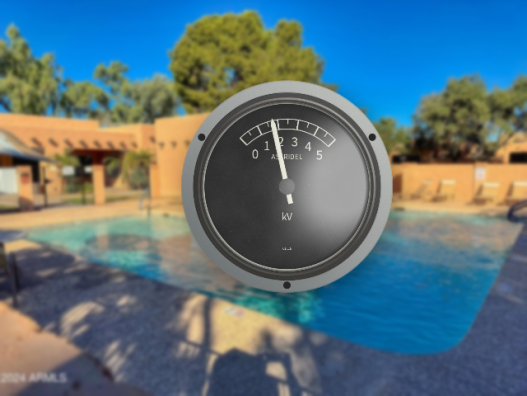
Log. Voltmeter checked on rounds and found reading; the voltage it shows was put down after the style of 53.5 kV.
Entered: 1.75 kV
